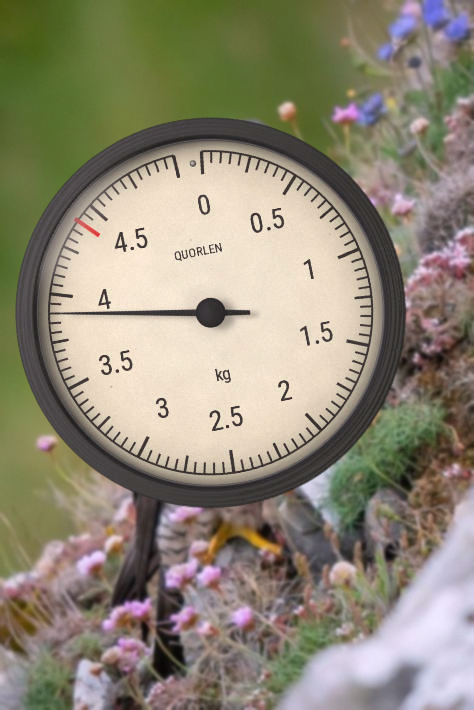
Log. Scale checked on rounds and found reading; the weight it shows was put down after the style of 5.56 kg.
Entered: 3.9 kg
